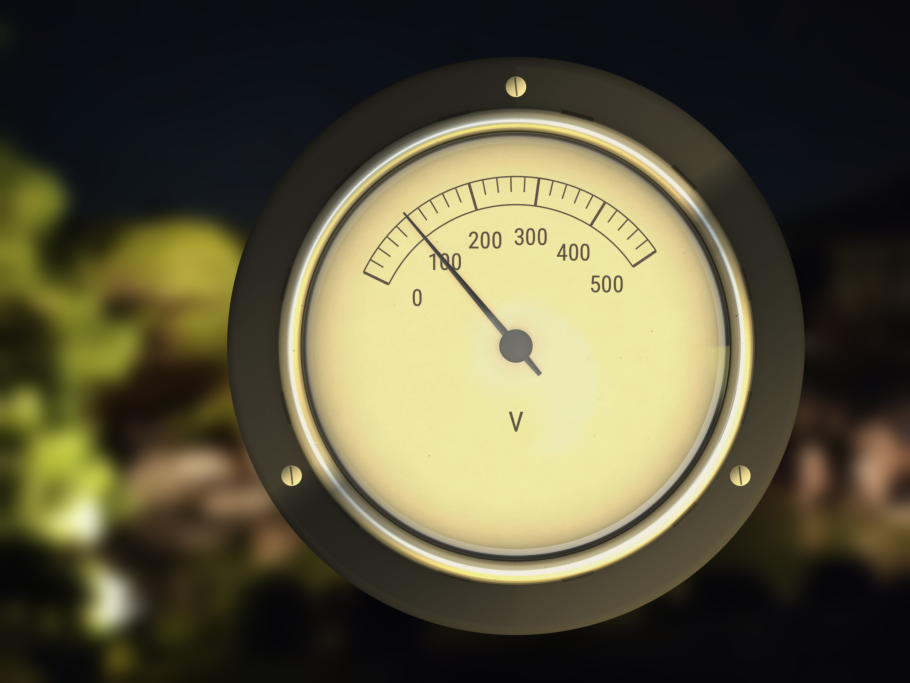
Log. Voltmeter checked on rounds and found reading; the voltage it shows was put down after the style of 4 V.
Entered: 100 V
